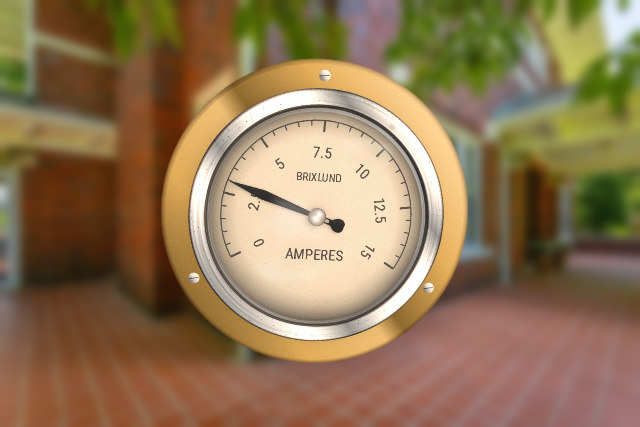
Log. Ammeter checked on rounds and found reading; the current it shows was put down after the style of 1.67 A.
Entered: 3 A
